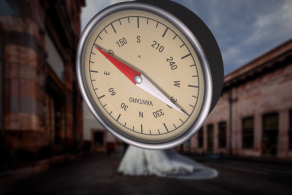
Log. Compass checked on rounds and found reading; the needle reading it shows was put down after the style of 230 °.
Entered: 120 °
